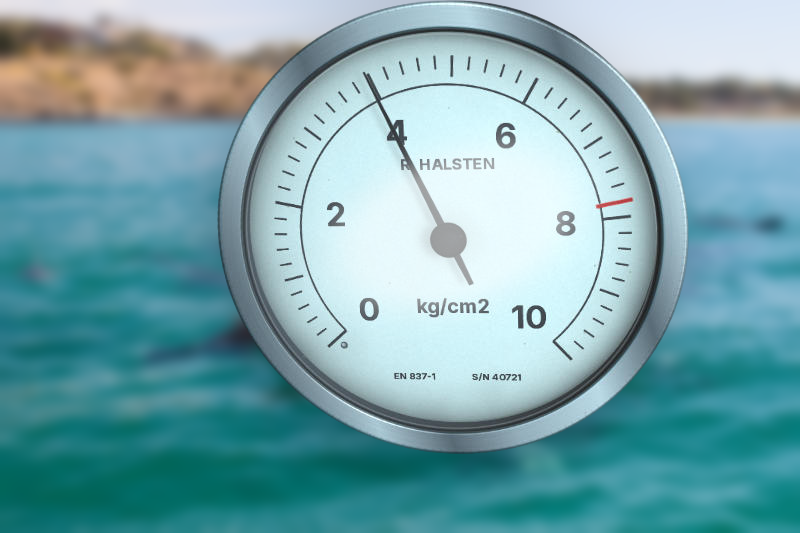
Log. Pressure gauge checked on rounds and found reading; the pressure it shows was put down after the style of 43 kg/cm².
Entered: 4 kg/cm²
